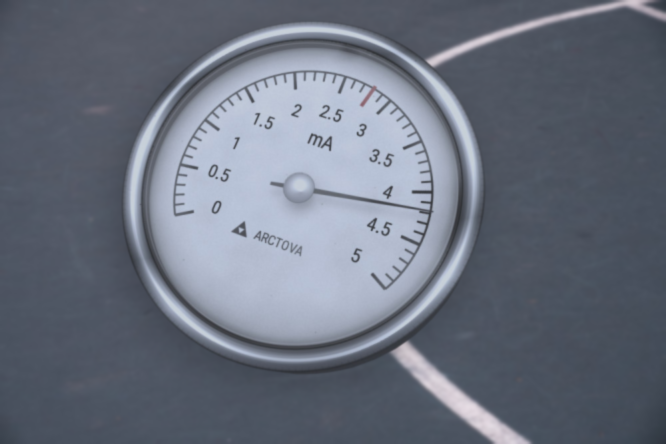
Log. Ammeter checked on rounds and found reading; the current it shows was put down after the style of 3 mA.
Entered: 4.2 mA
